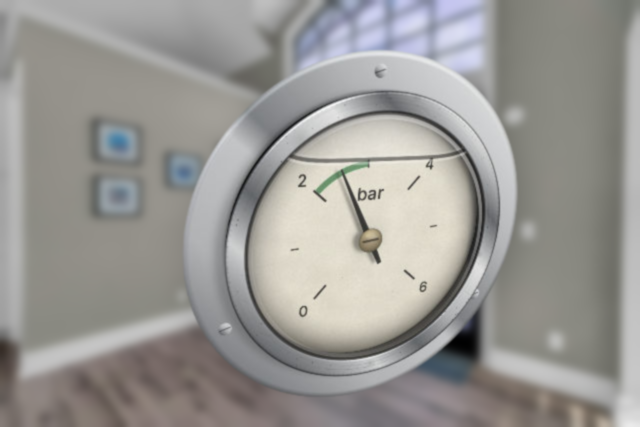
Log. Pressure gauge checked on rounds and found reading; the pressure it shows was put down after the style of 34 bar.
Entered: 2.5 bar
